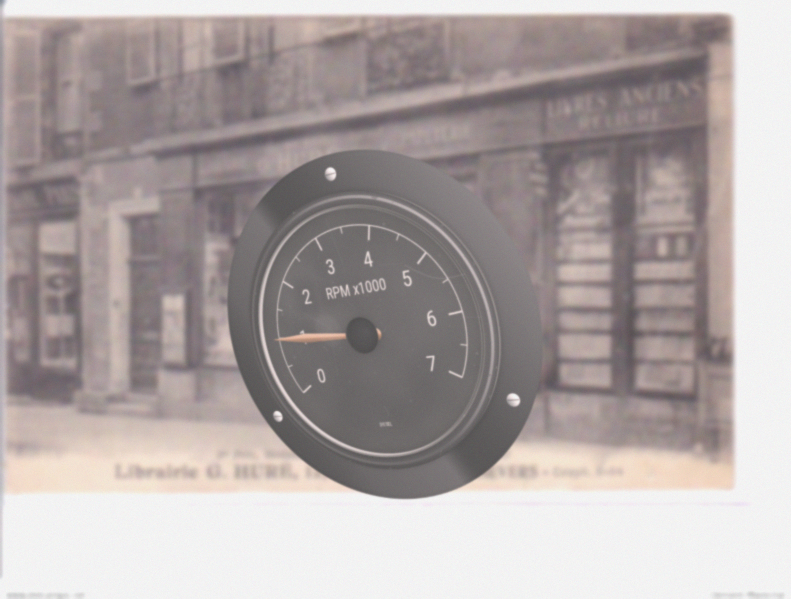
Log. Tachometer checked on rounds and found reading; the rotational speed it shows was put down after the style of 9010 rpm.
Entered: 1000 rpm
